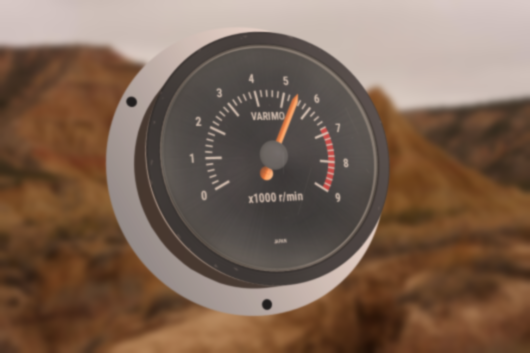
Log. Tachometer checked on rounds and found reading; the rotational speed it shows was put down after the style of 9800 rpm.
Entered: 5400 rpm
